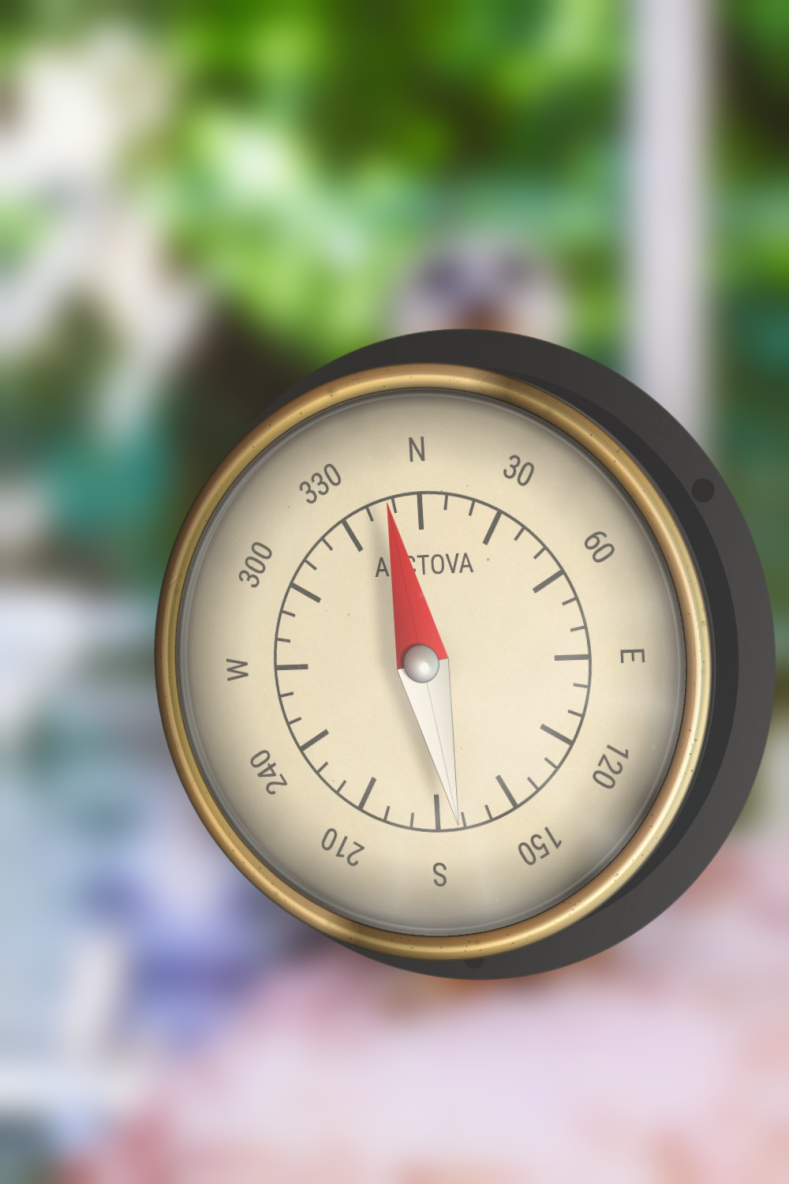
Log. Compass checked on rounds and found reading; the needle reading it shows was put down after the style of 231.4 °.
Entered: 350 °
